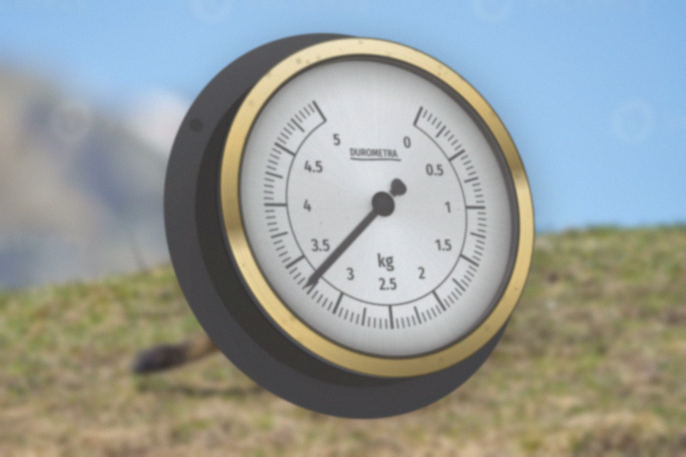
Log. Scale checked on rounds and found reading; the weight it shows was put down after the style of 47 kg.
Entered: 3.3 kg
